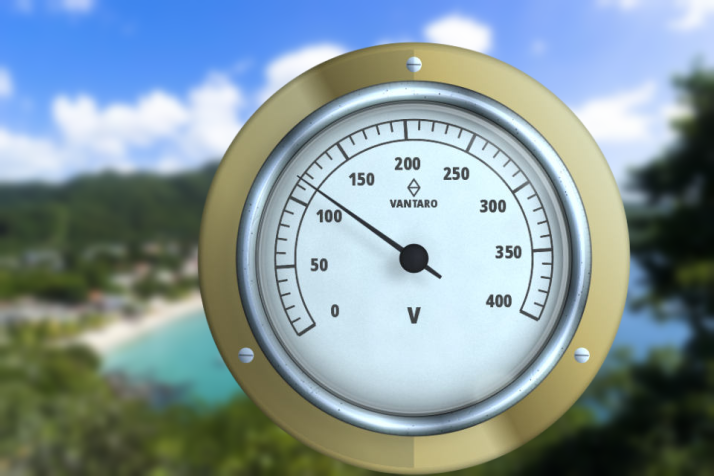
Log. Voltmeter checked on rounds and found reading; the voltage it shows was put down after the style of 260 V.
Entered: 115 V
